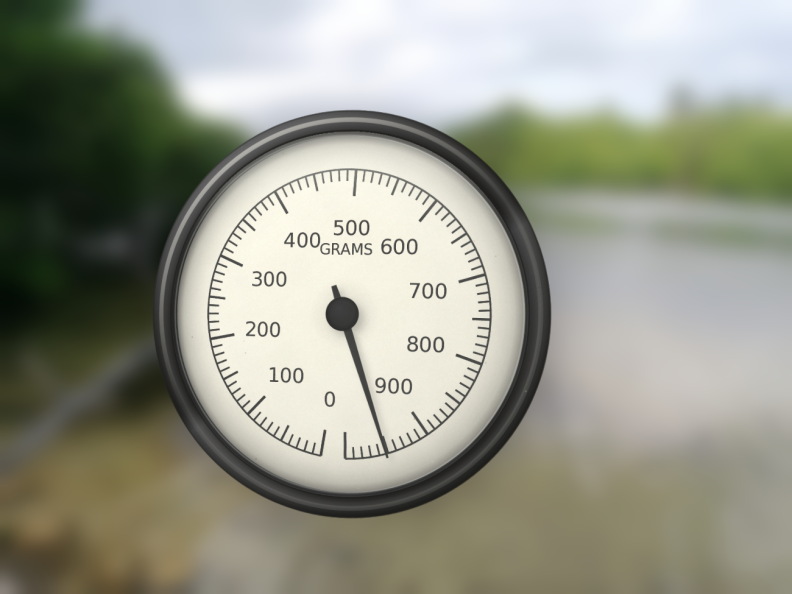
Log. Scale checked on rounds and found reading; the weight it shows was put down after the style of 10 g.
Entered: 950 g
